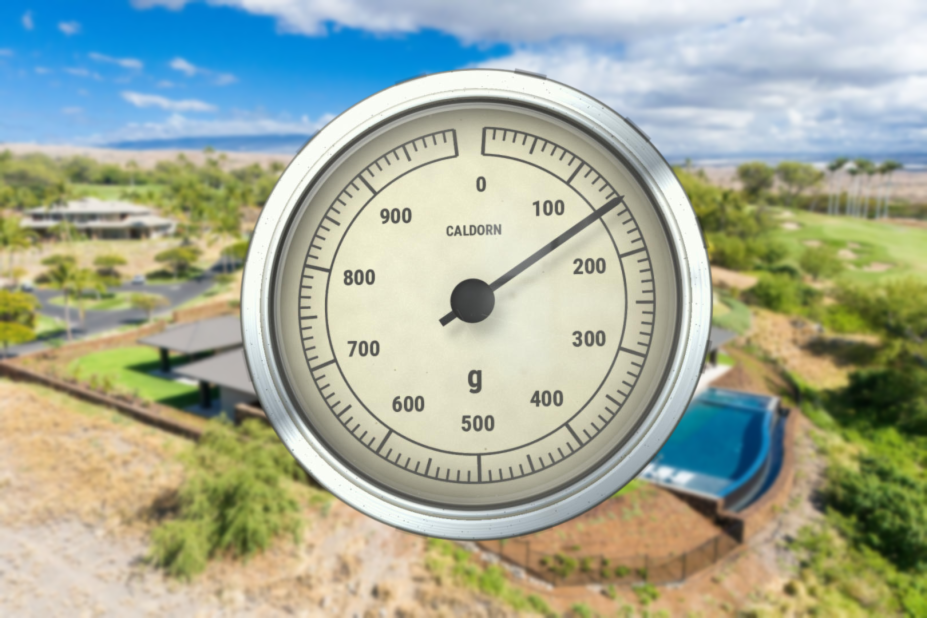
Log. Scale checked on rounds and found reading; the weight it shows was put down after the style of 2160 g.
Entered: 150 g
